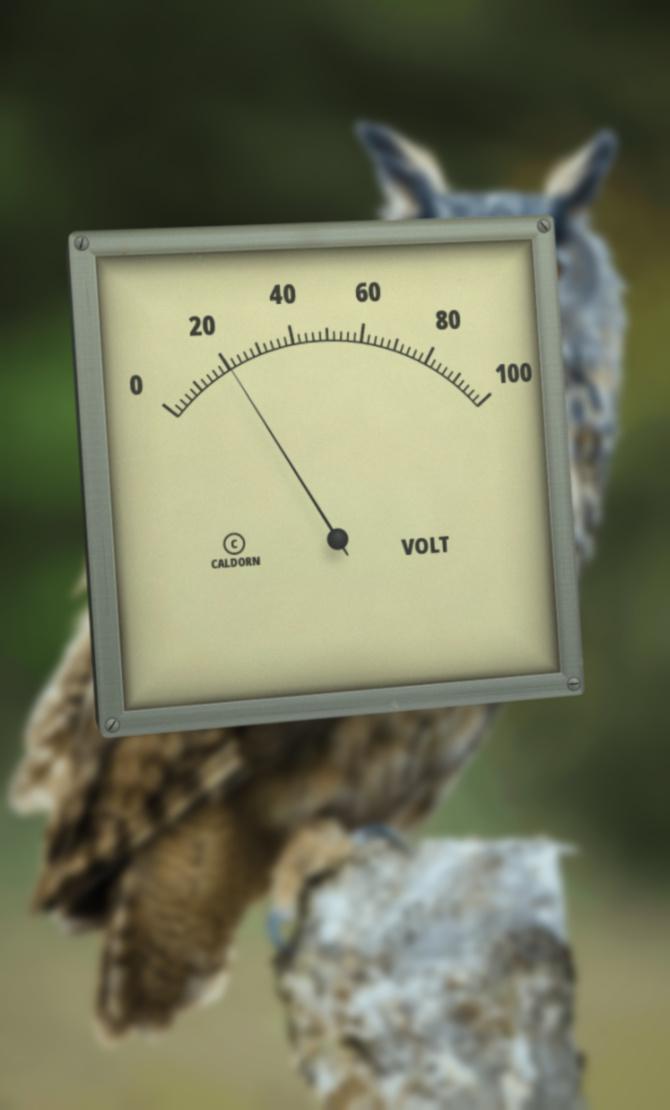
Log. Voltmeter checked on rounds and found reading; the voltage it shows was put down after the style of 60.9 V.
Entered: 20 V
